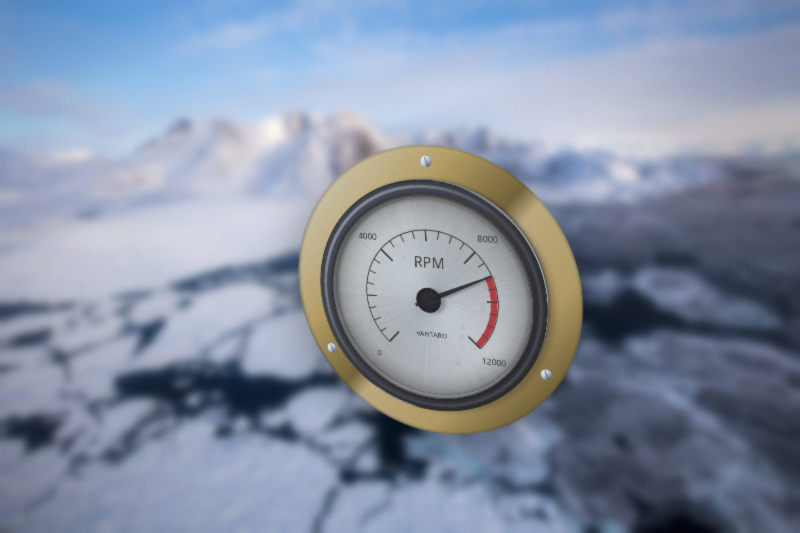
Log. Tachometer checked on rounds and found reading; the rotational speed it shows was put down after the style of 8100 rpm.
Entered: 9000 rpm
